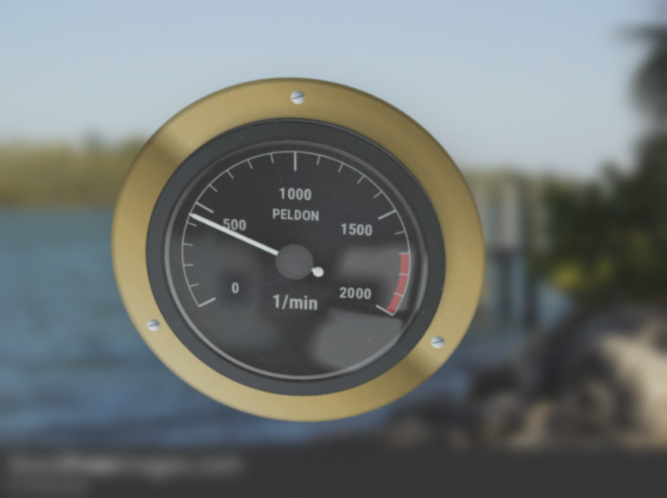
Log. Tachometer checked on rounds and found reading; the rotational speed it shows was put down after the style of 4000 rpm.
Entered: 450 rpm
